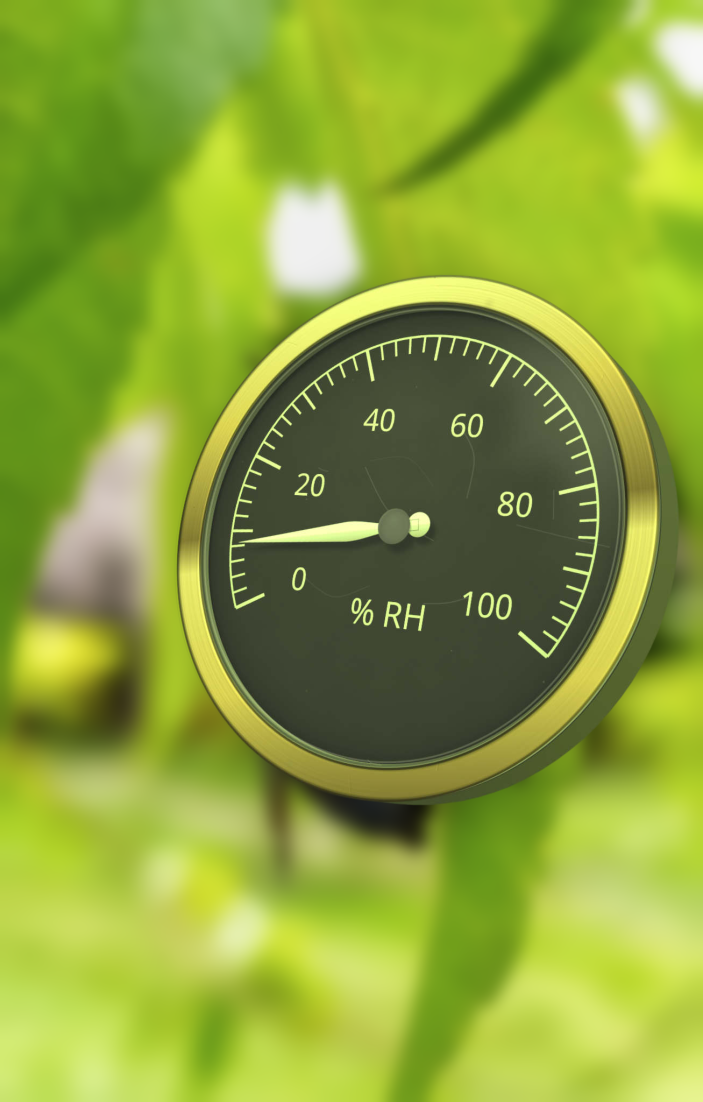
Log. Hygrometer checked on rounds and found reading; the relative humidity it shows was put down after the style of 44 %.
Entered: 8 %
